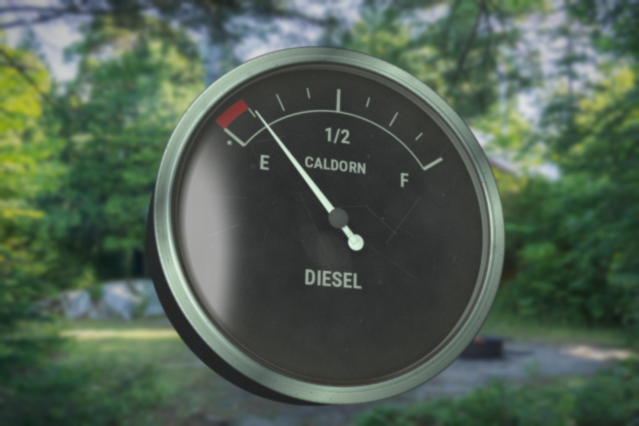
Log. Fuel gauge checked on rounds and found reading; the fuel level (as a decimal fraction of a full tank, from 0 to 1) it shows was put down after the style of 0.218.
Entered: 0.125
